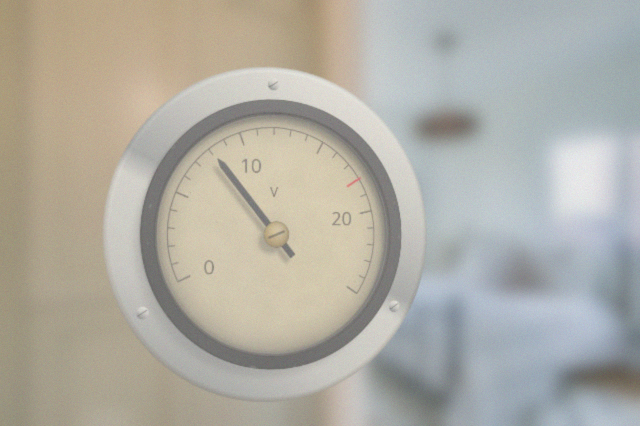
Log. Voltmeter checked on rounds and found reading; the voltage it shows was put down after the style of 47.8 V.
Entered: 8 V
